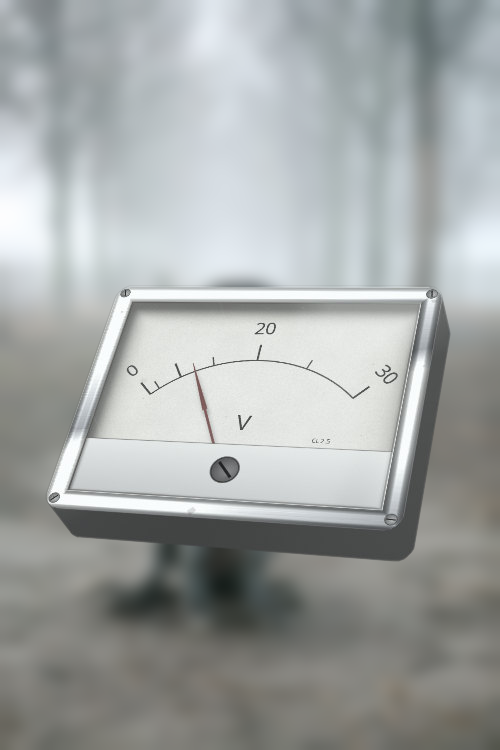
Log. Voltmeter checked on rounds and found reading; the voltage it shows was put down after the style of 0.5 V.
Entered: 12.5 V
